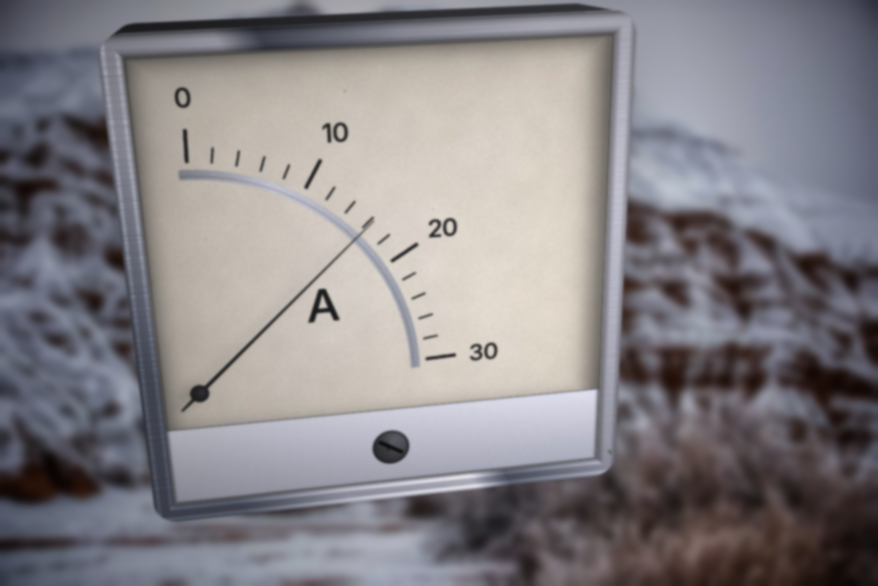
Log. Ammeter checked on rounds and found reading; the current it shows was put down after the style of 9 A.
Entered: 16 A
